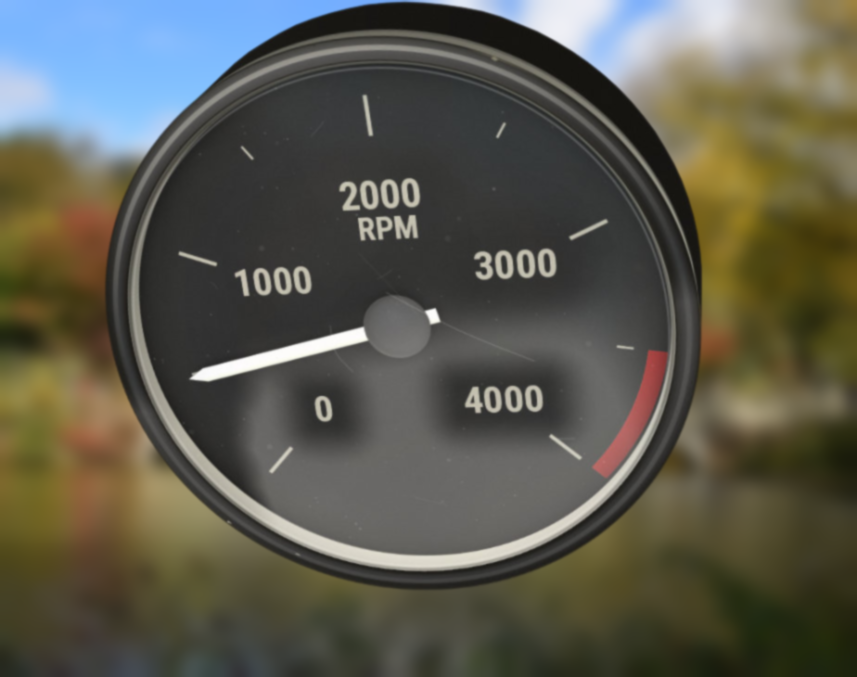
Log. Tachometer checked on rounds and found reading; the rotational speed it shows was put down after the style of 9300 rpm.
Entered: 500 rpm
